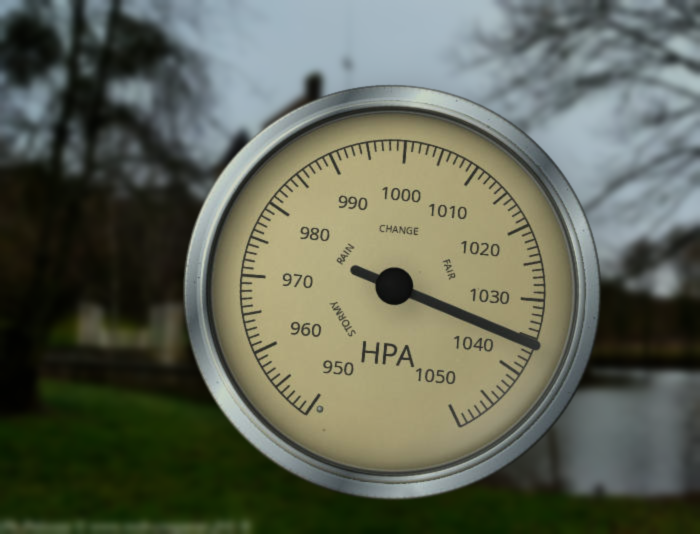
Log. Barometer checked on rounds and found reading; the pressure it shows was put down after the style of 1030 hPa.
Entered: 1036 hPa
